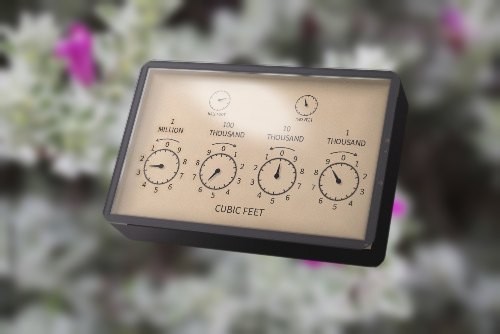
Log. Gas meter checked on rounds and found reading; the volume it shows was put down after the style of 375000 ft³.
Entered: 259900 ft³
